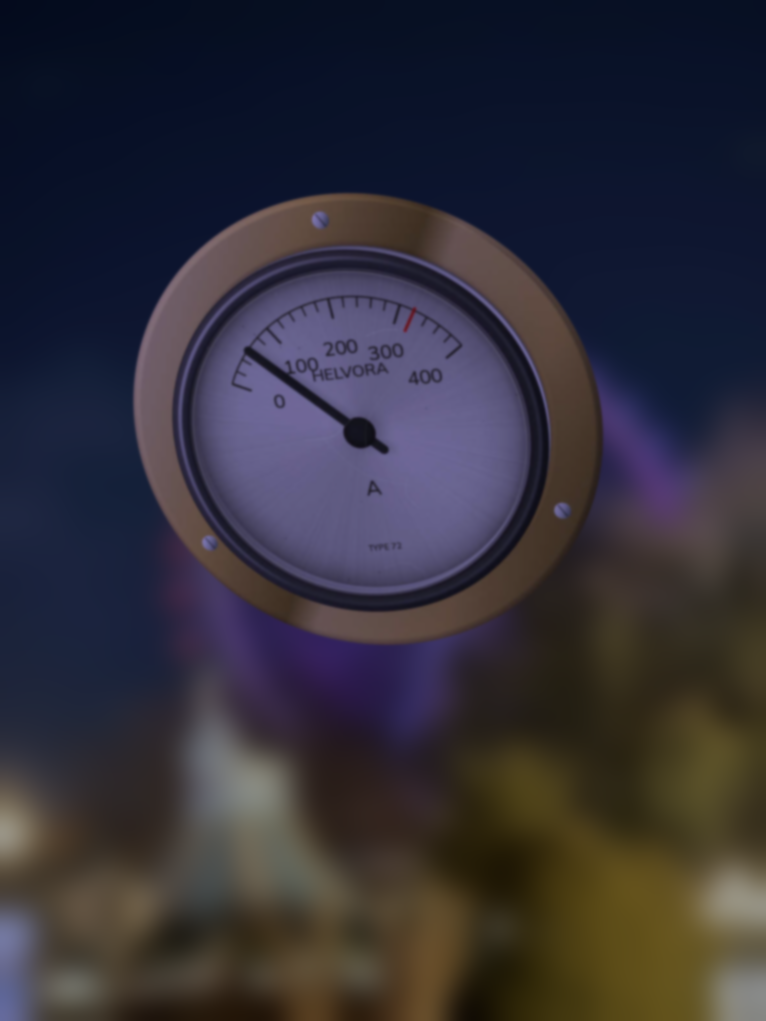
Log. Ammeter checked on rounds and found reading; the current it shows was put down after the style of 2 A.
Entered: 60 A
